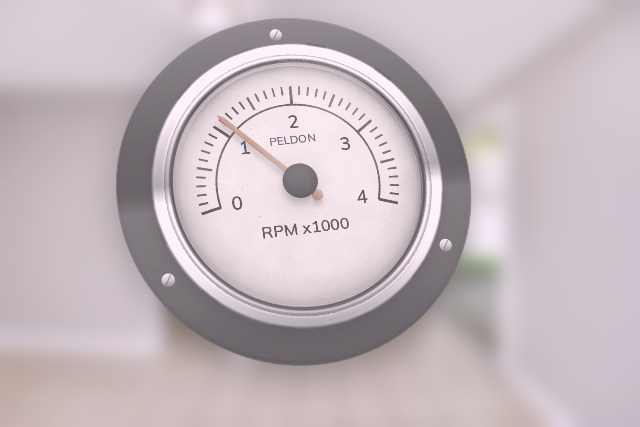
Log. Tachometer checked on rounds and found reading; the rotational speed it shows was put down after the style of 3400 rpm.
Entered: 1100 rpm
